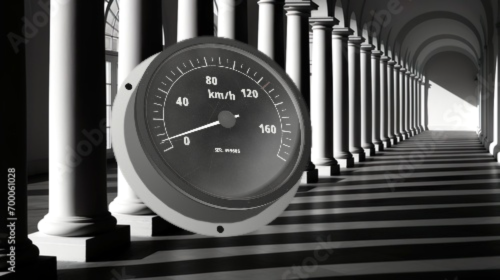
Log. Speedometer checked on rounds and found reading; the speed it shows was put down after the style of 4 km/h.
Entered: 5 km/h
